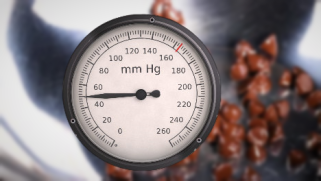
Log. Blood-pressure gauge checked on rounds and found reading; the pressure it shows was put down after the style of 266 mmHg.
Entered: 50 mmHg
